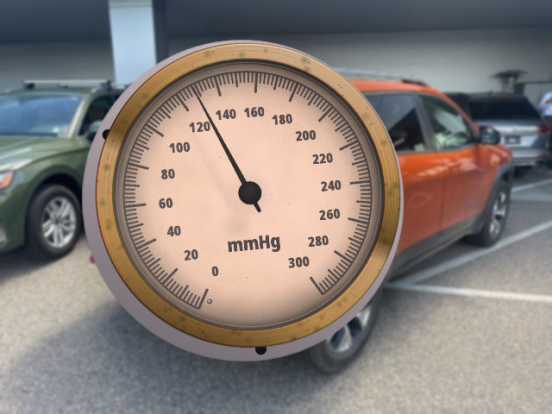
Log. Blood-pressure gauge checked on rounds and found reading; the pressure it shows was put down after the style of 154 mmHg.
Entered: 128 mmHg
